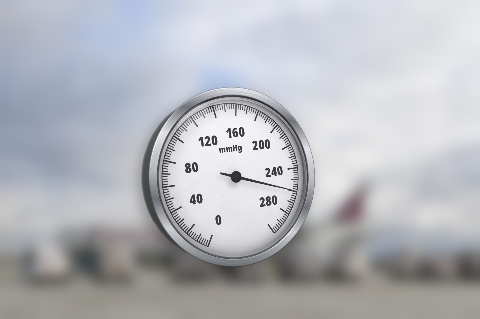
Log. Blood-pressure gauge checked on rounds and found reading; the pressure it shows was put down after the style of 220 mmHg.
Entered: 260 mmHg
